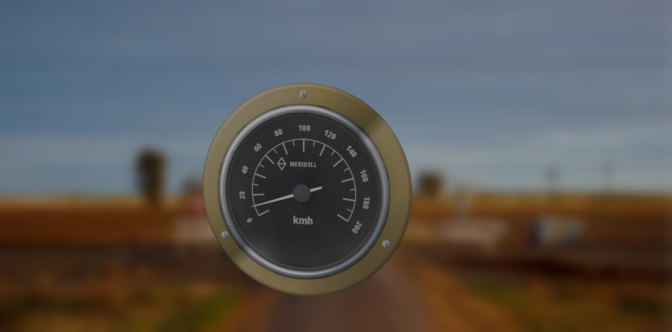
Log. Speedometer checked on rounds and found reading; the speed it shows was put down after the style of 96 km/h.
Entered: 10 km/h
